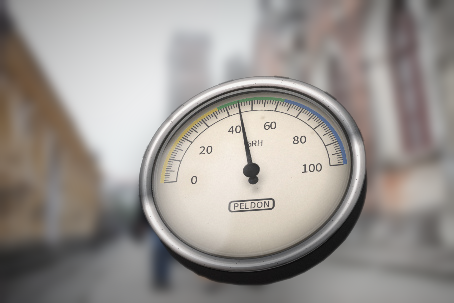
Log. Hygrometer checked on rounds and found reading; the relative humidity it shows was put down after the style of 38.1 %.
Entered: 45 %
